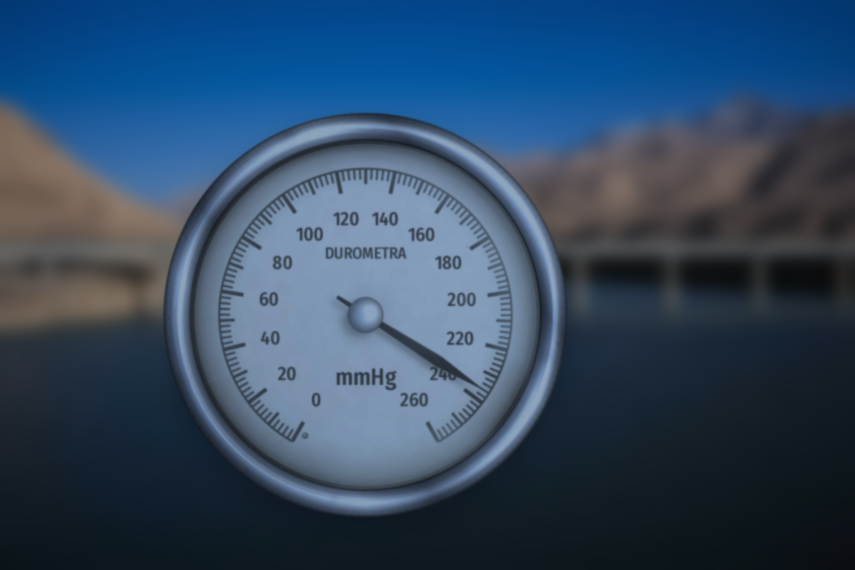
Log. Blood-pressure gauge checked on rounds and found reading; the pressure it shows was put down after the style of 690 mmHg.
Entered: 236 mmHg
